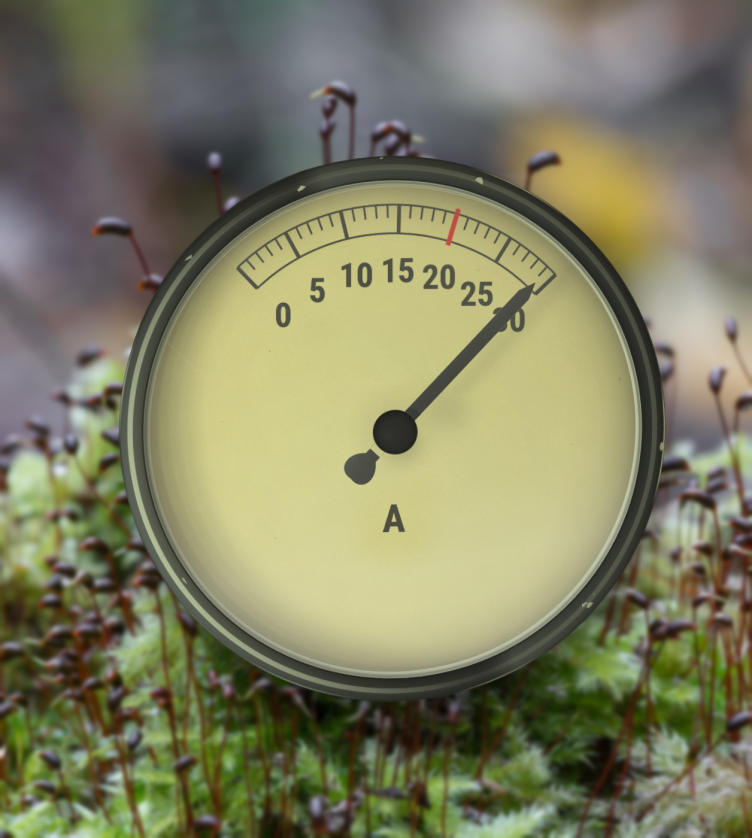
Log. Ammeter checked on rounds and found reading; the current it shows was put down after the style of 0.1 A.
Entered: 29 A
